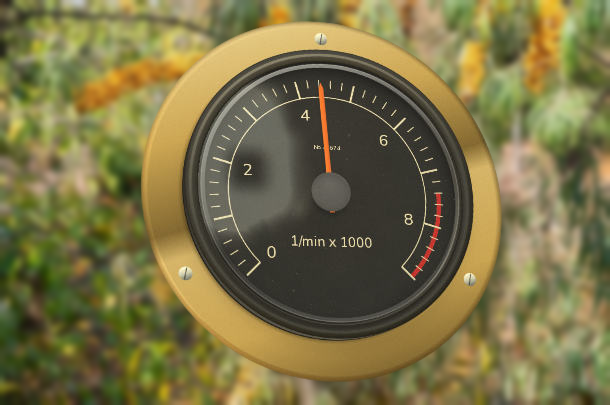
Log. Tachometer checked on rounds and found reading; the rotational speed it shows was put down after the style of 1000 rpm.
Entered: 4400 rpm
